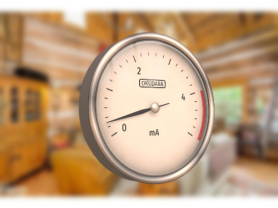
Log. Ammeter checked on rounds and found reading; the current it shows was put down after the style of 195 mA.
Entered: 0.3 mA
